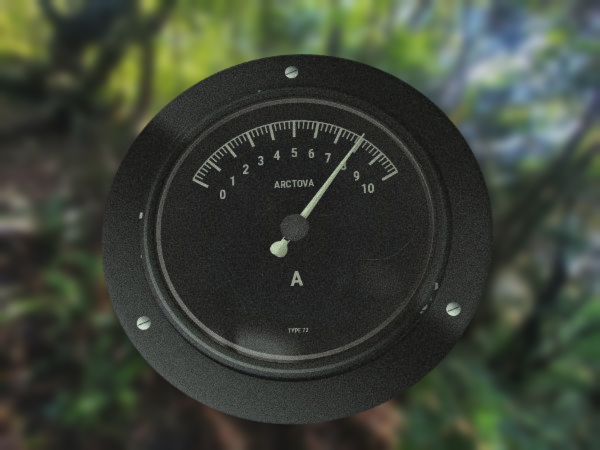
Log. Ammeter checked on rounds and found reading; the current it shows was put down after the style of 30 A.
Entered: 8 A
